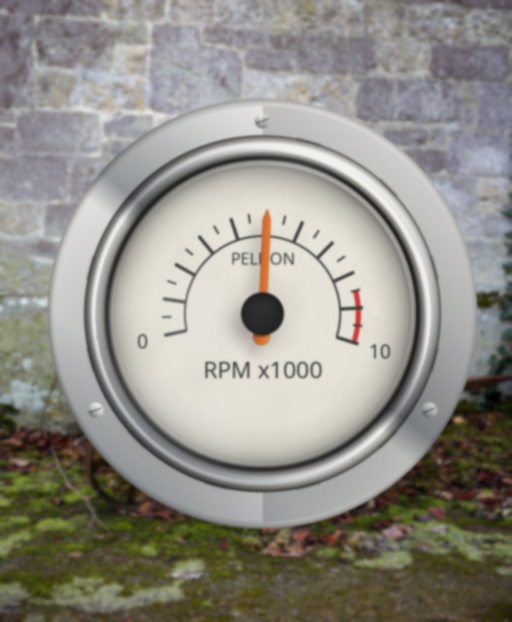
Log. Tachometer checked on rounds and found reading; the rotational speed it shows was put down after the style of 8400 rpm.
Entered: 5000 rpm
